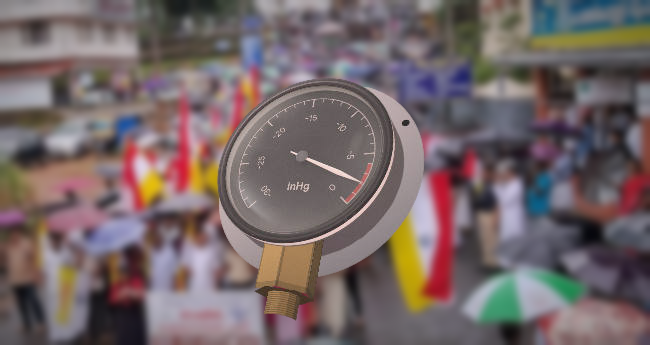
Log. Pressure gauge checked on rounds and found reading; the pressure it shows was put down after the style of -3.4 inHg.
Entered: -2 inHg
